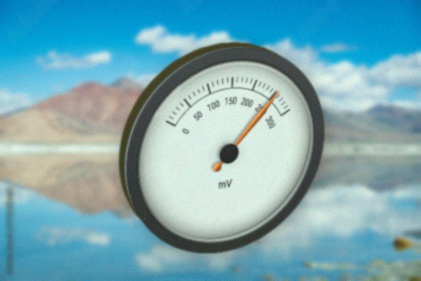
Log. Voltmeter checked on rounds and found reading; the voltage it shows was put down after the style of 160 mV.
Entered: 250 mV
